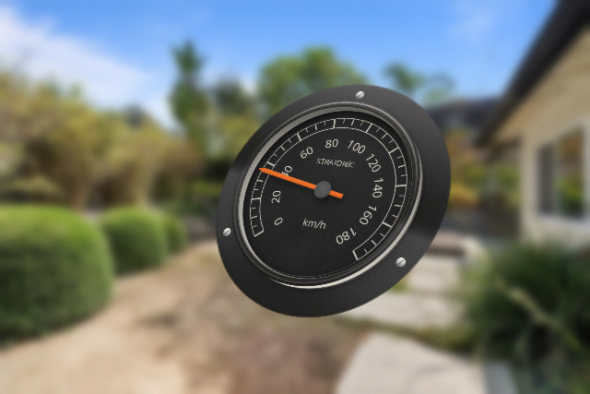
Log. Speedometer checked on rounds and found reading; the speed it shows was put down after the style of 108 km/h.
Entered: 35 km/h
